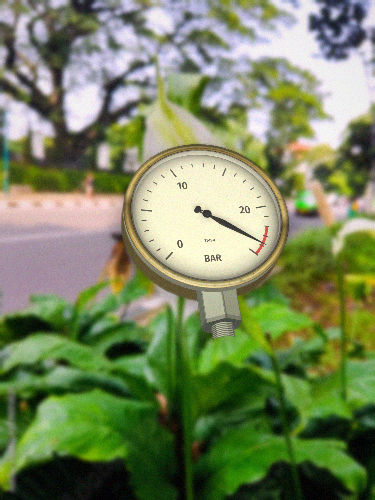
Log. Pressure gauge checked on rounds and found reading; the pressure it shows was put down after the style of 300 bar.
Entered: 24 bar
